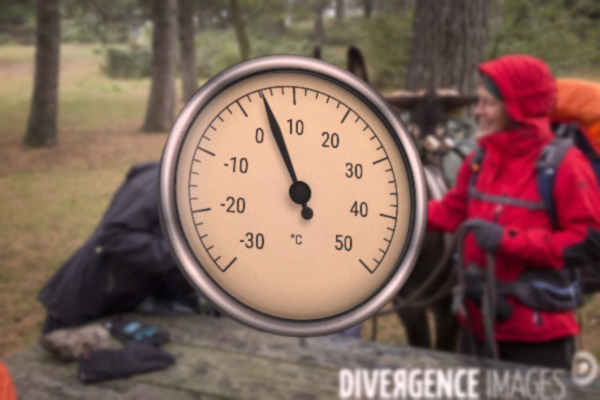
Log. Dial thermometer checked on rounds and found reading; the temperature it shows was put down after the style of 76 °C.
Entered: 4 °C
